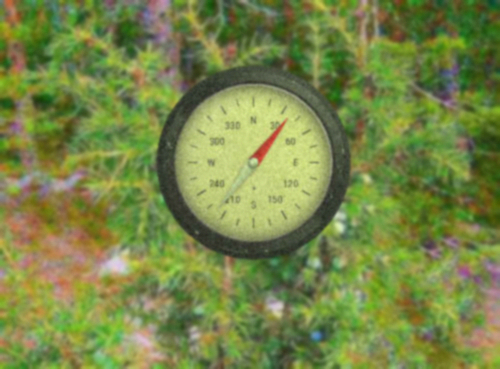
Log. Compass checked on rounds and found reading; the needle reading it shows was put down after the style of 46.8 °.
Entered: 37.5 °
